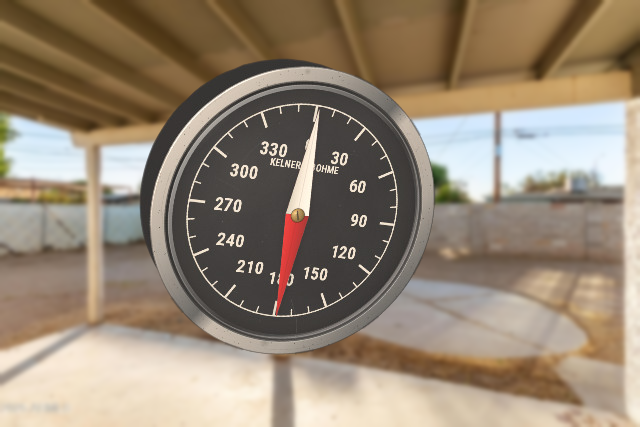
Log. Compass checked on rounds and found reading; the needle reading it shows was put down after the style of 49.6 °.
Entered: 180 °
